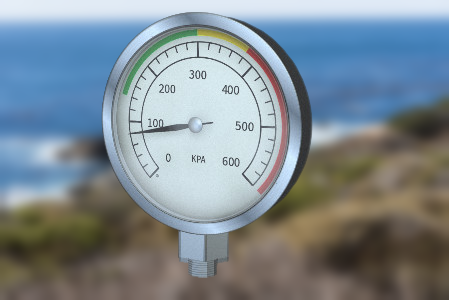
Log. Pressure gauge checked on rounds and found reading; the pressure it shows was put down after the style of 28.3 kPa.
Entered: 80 kPa
